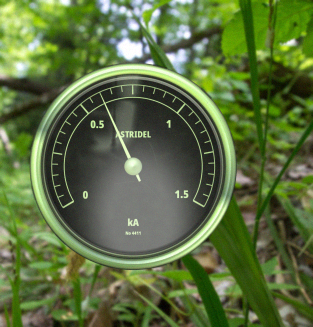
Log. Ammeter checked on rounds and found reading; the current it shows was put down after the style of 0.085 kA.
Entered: 0.6 kA
